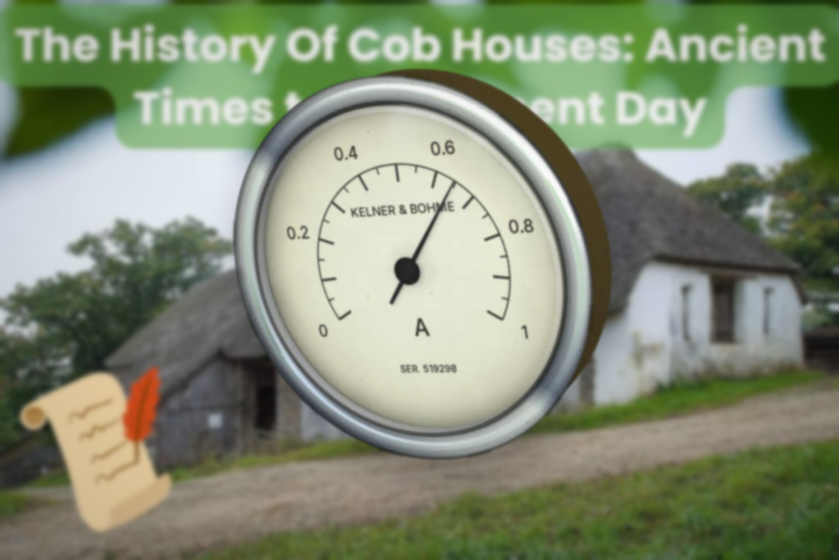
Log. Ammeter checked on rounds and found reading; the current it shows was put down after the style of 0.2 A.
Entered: 0.65 A
